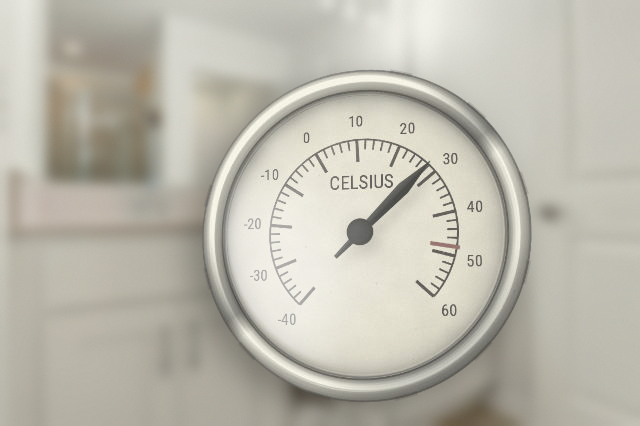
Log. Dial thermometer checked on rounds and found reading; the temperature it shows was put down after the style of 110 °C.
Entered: 28 °C
